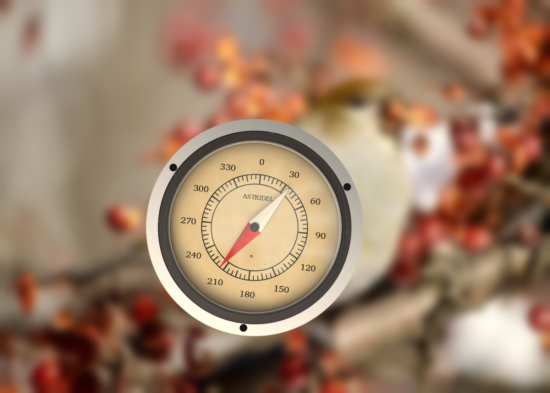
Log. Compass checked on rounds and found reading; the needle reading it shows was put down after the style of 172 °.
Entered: 215 °
